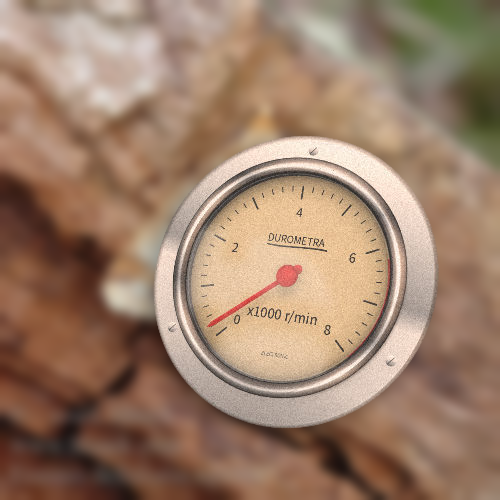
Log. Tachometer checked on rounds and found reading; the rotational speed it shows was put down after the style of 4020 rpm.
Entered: 200 rpm
